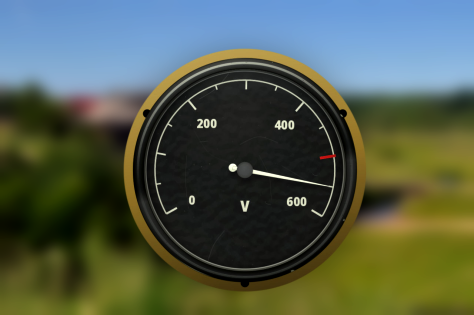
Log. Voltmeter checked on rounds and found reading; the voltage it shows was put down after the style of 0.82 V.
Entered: 550 V
